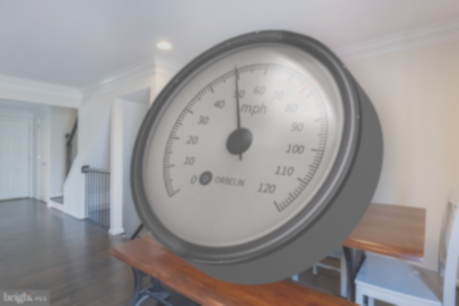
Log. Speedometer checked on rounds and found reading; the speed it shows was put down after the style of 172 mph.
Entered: 50 mph
